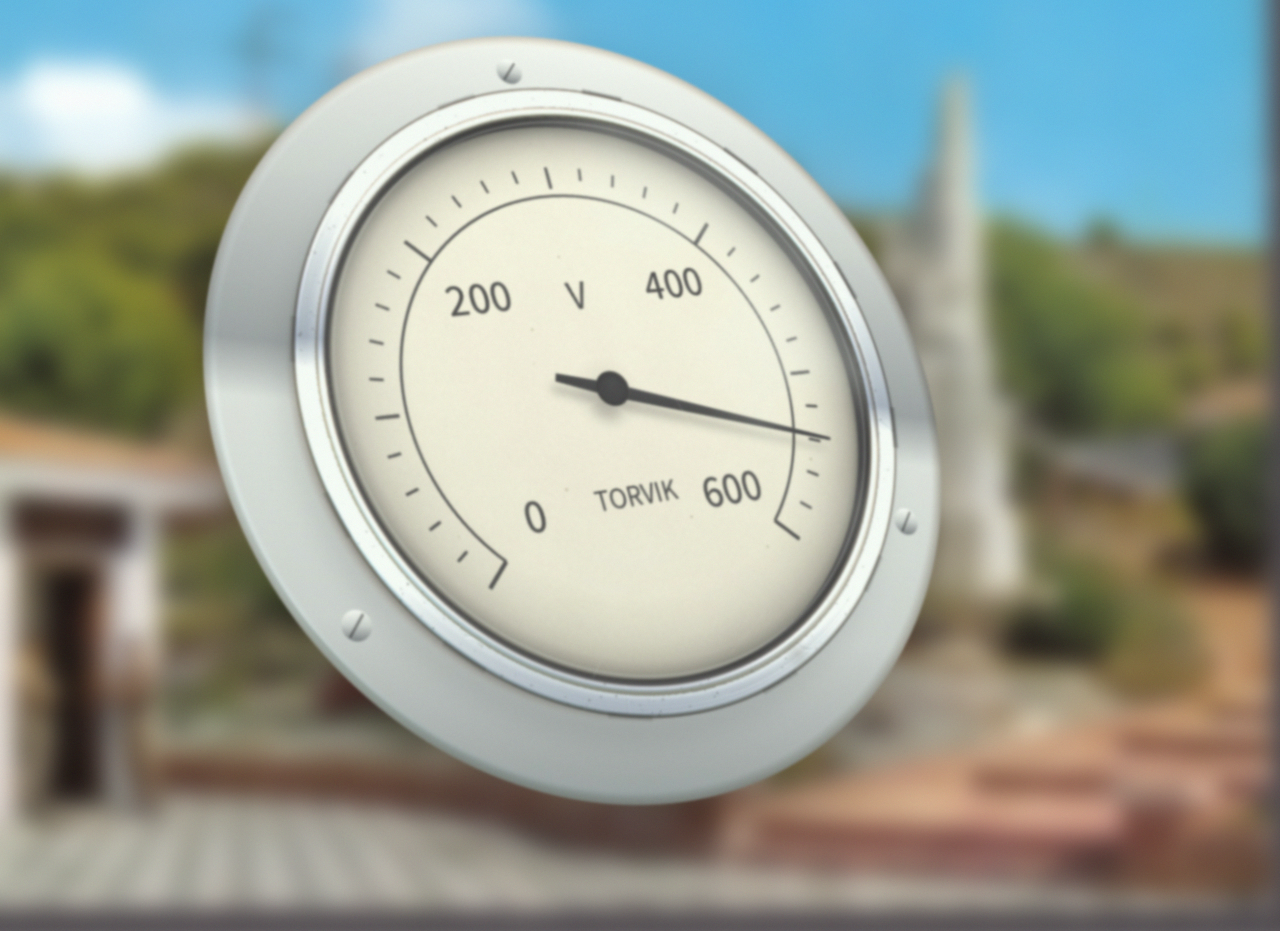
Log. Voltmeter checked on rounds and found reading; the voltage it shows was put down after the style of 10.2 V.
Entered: 540 V
